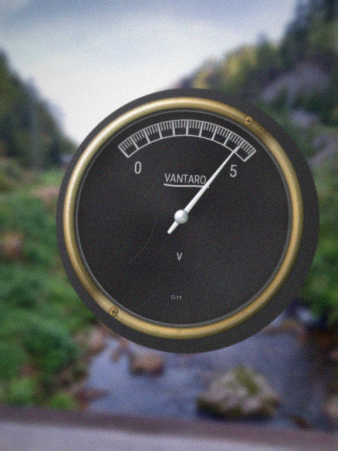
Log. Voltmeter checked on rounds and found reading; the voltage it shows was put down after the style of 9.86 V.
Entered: 4.5 V
